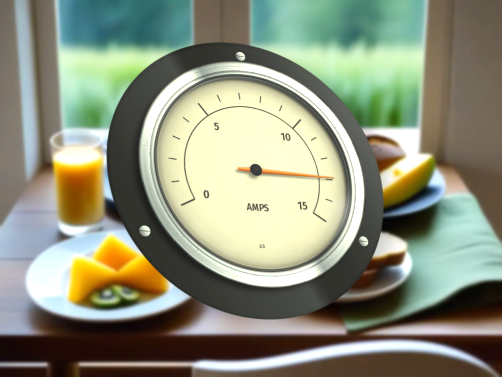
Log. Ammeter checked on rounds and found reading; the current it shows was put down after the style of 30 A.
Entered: 13 A
